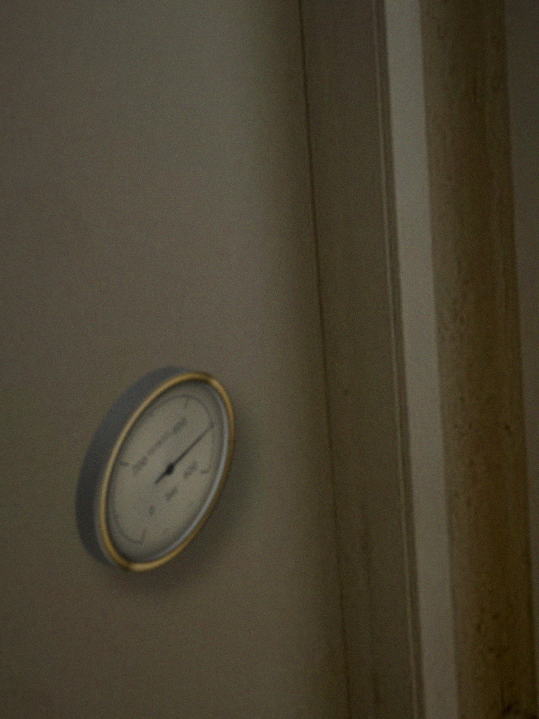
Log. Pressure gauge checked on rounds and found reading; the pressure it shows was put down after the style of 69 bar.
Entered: 500 bar
